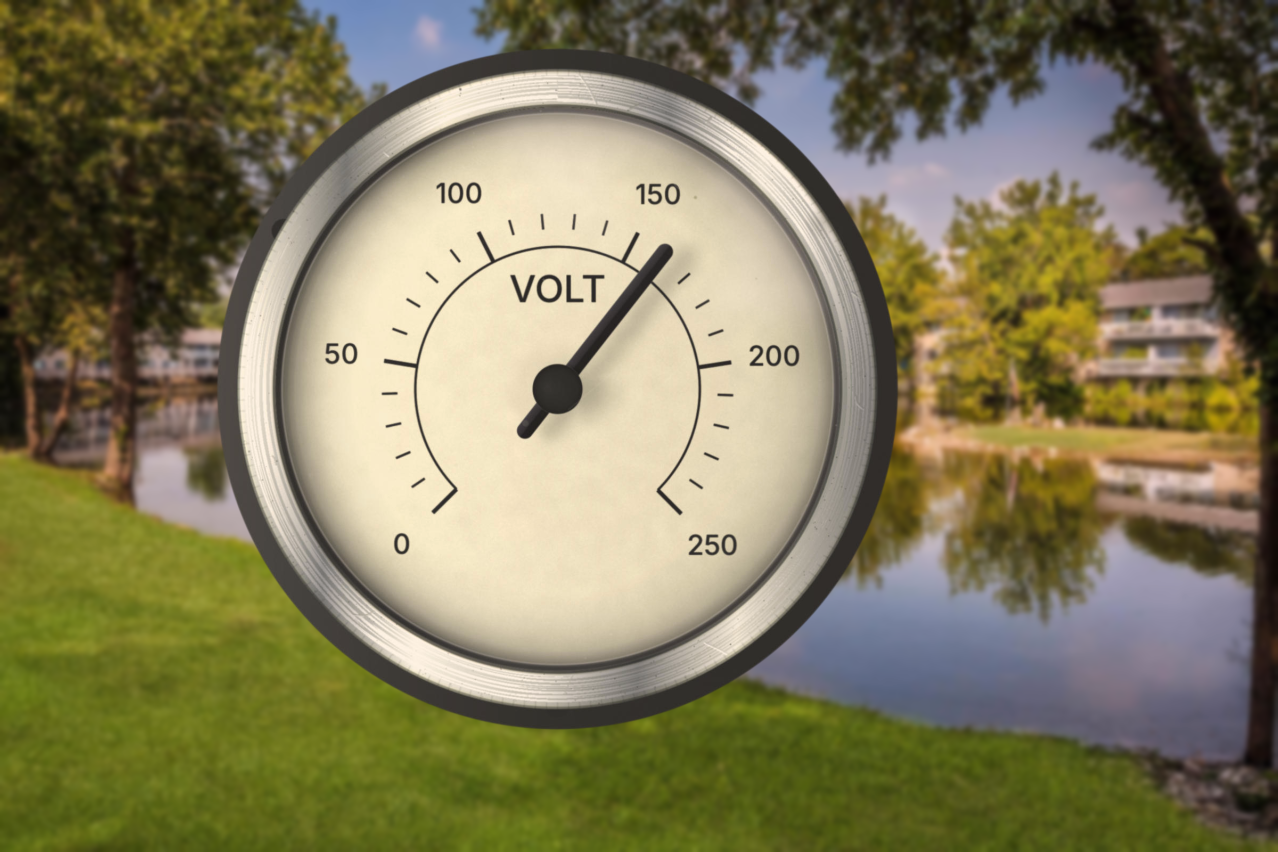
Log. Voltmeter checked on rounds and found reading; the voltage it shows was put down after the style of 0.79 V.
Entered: 160 V
